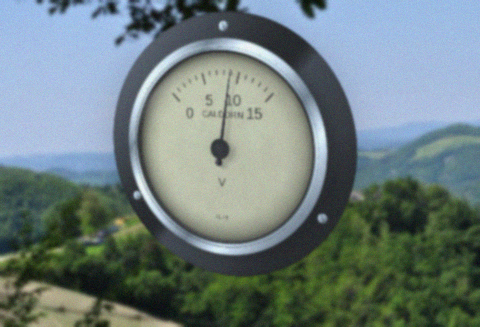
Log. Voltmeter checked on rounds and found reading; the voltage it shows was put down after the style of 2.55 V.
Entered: 9 V
